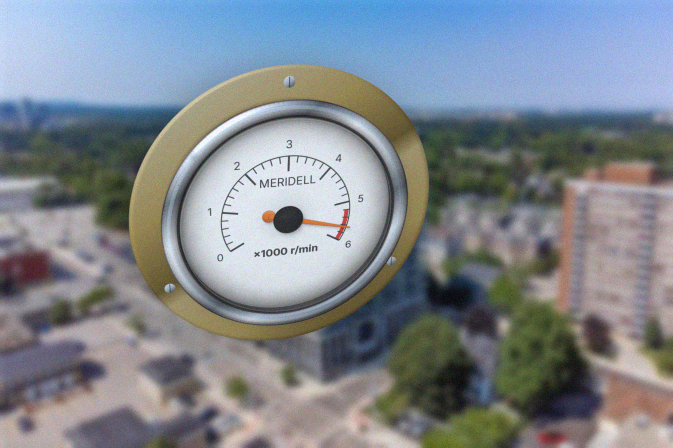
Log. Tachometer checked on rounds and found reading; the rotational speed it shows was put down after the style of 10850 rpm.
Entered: 5600 rpm
